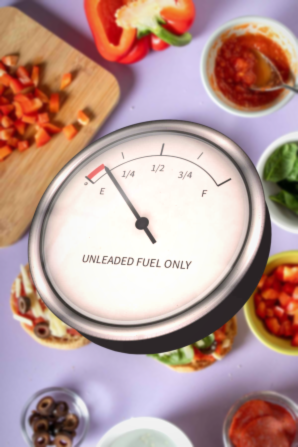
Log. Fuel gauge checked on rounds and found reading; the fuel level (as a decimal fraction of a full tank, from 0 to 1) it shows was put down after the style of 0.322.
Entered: 0.125
